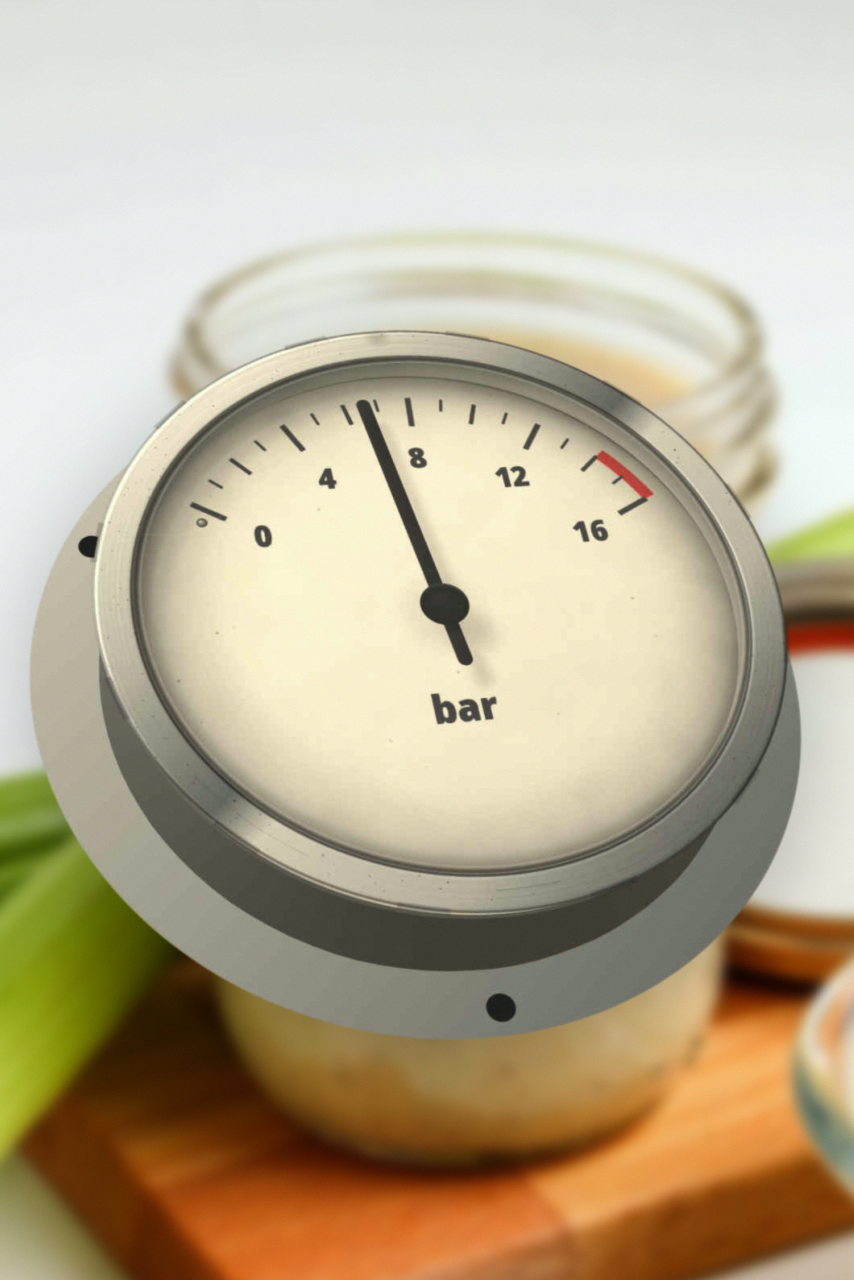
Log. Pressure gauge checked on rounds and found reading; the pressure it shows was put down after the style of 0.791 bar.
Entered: 6.5 bar
